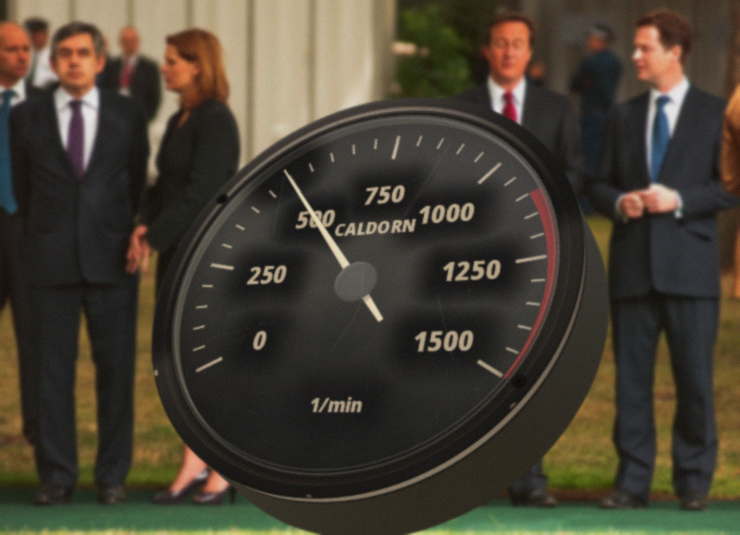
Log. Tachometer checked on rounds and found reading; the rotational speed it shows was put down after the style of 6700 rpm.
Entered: 500 rpm
